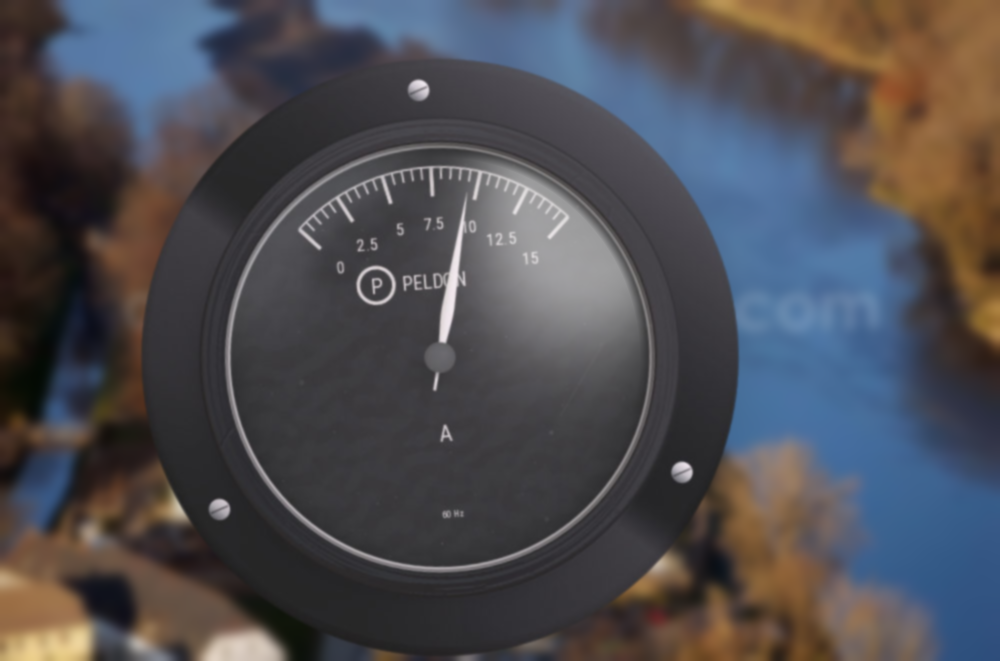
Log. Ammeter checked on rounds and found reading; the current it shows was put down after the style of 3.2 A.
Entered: 9.5 A
